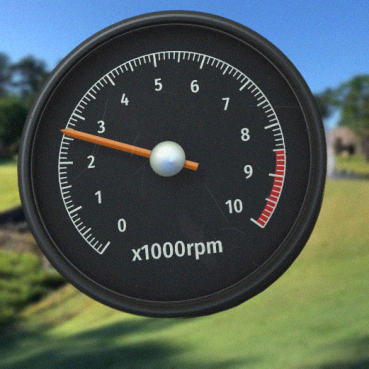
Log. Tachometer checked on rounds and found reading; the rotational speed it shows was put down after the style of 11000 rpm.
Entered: 2600 rpm
